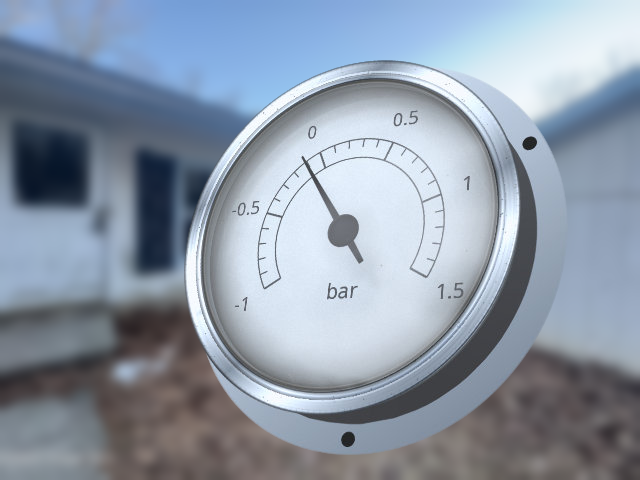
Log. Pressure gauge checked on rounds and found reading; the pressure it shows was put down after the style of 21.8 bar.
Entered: -0.1 bar
